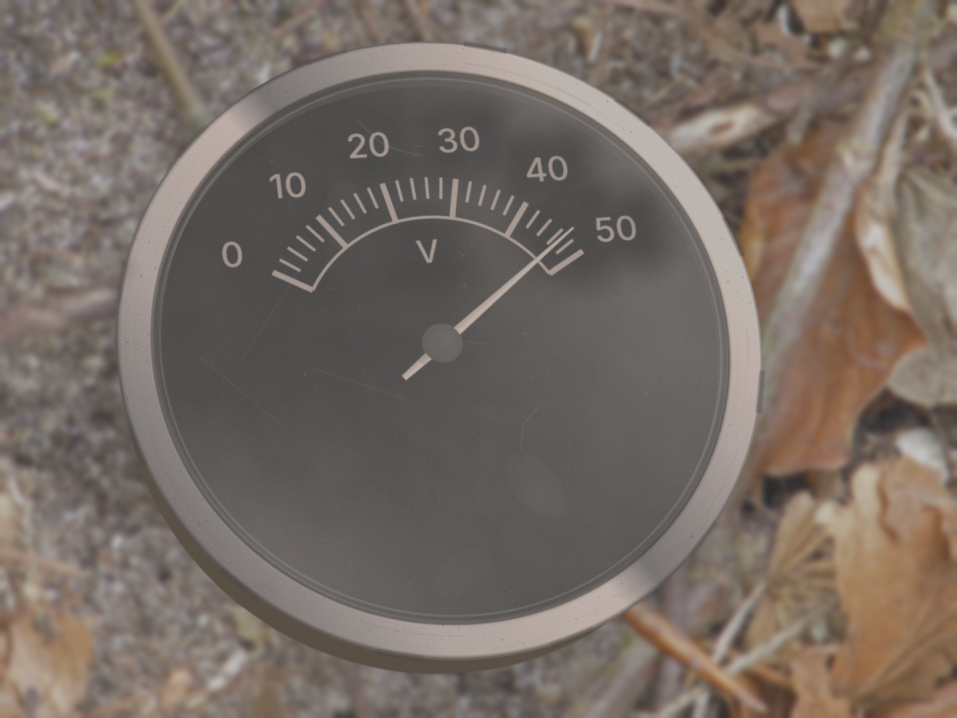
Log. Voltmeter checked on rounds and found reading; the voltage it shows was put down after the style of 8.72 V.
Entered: 47 V
